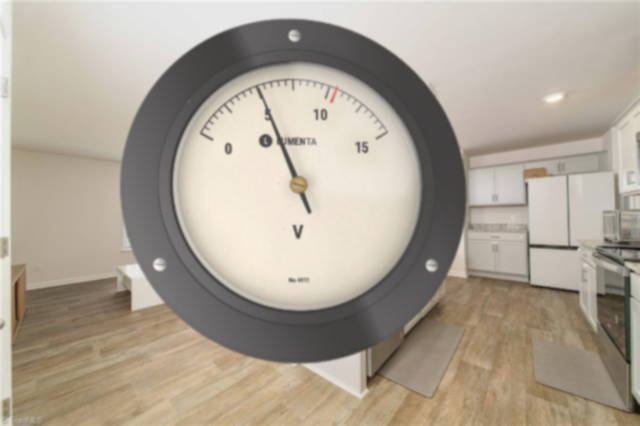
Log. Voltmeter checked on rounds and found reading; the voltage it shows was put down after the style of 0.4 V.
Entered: 5 V
